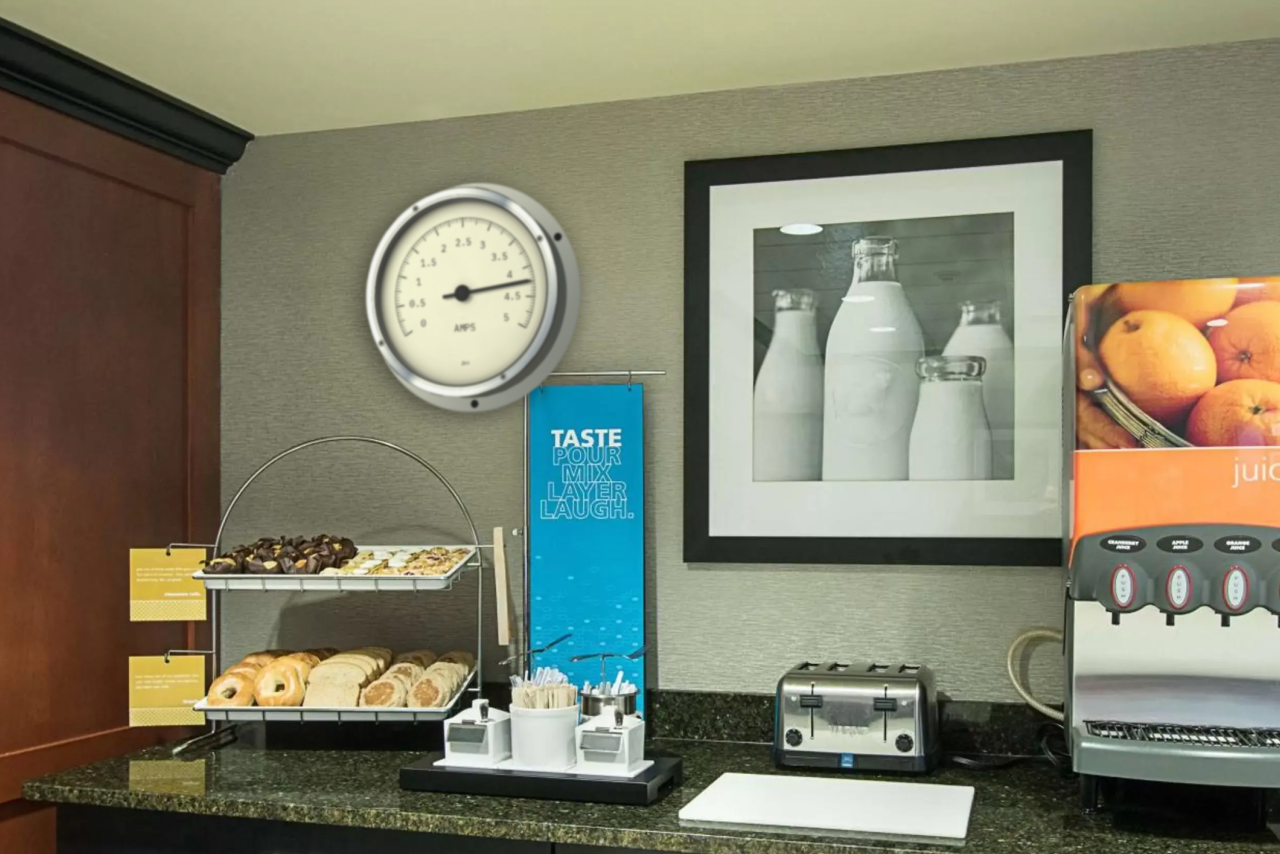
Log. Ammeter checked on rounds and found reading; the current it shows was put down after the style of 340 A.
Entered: 4.25 A
